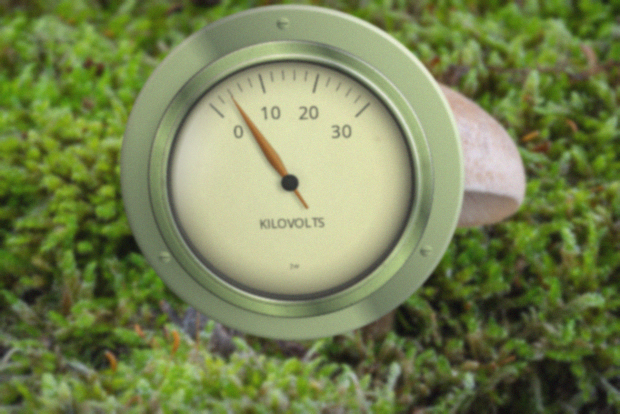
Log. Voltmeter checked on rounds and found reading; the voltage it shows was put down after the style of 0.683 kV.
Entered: 4 kV
